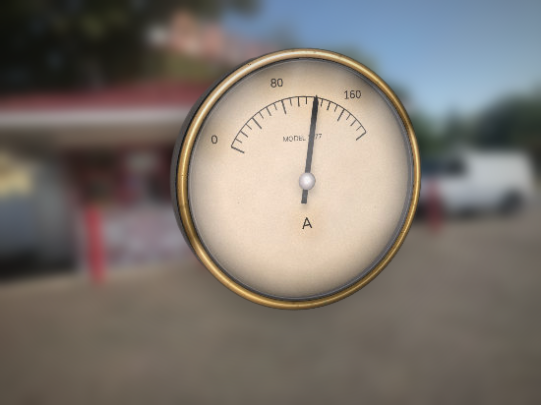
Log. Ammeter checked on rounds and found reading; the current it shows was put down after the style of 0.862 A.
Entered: 120 A
